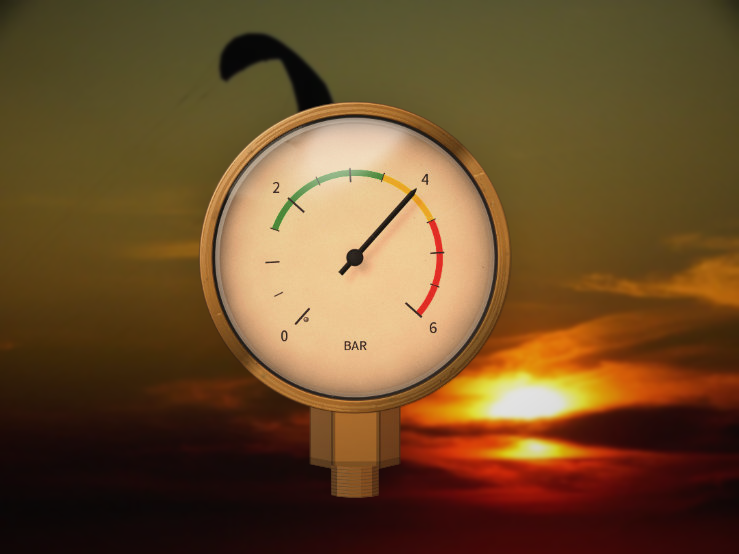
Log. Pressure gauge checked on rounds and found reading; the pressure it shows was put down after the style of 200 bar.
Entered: 4 bar
